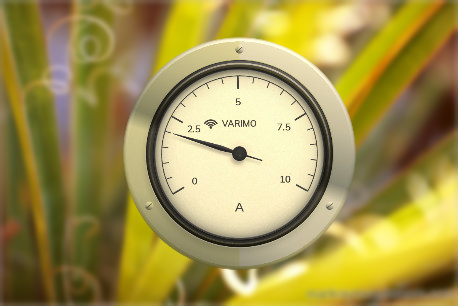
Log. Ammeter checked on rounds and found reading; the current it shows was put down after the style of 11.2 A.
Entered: 2 A
